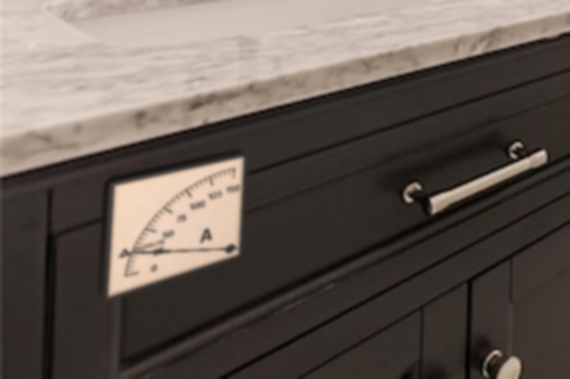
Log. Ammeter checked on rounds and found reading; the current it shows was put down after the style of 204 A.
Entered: 25 A
